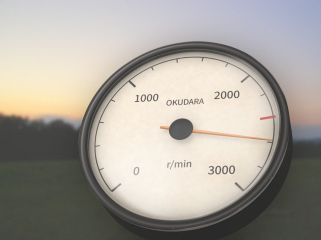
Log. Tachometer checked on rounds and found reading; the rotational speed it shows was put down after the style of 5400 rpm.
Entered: 2600 rpm
